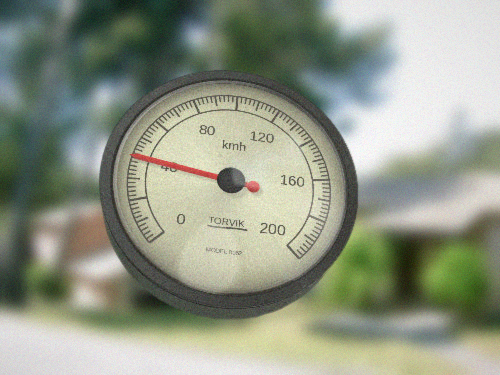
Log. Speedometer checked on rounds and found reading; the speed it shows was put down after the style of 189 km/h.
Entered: 40 km/h
